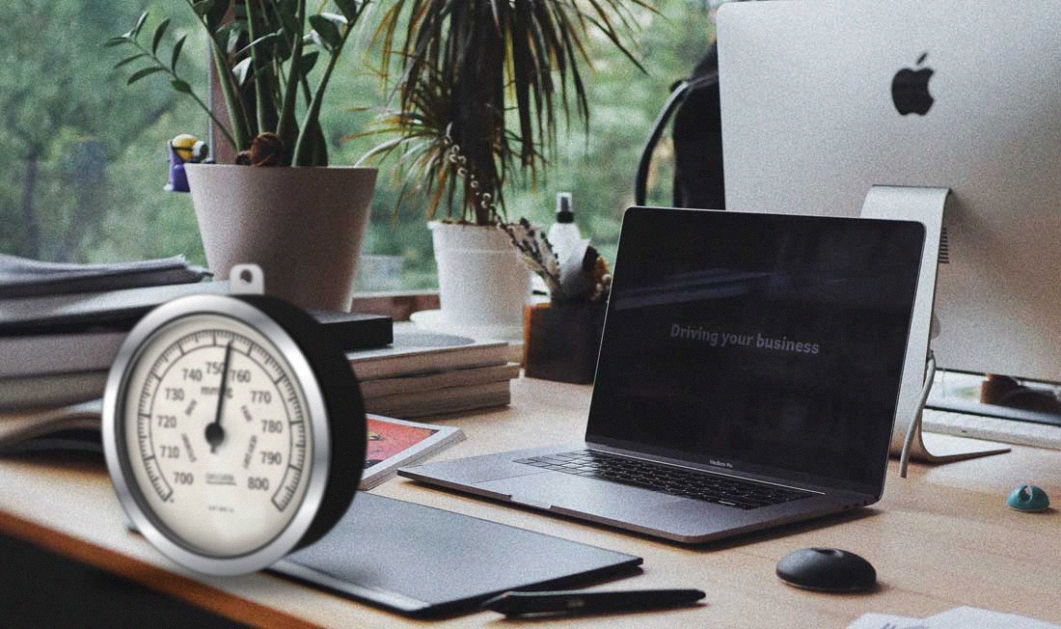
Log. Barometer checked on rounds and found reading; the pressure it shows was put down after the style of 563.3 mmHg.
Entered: 755 mmHg
